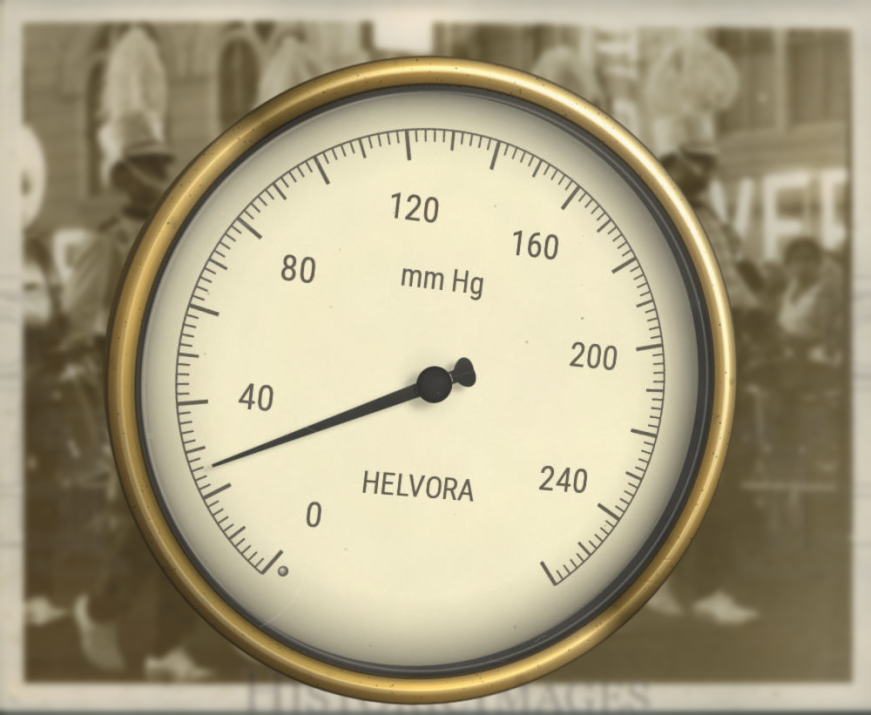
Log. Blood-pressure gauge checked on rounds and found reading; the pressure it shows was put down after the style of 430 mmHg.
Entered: 26 mmHg
